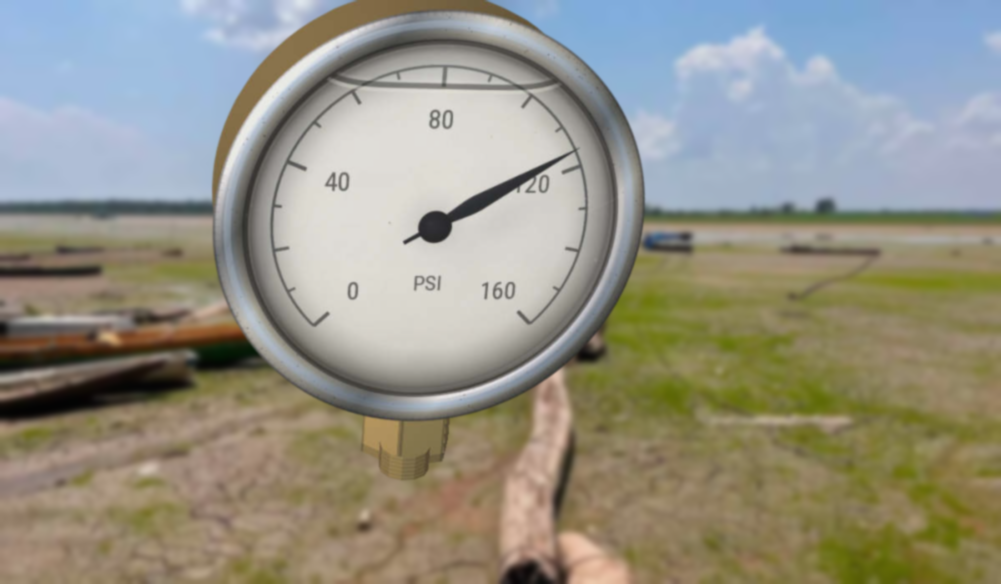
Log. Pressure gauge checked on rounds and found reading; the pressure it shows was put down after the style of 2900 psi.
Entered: 115 psi
